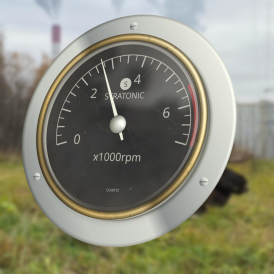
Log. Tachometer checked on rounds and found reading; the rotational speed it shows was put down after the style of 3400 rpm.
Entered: 2750 rpm
